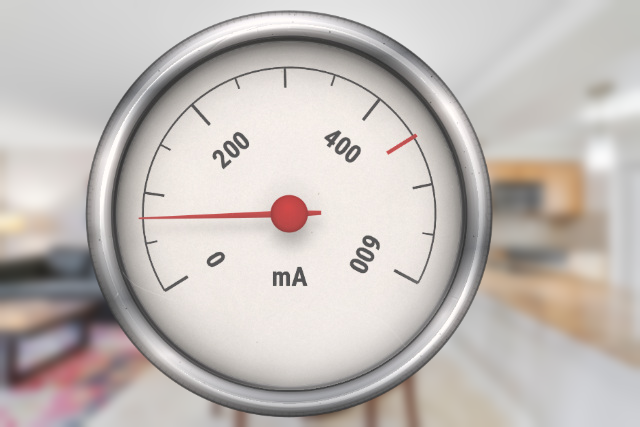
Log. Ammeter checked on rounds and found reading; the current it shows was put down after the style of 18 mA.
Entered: 75 mA
